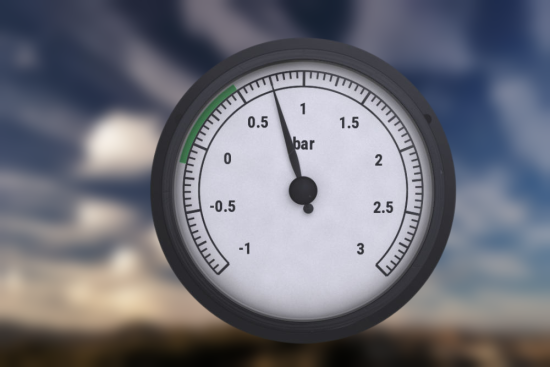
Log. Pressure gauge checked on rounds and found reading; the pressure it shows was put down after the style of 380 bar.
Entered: 0.75 bar
